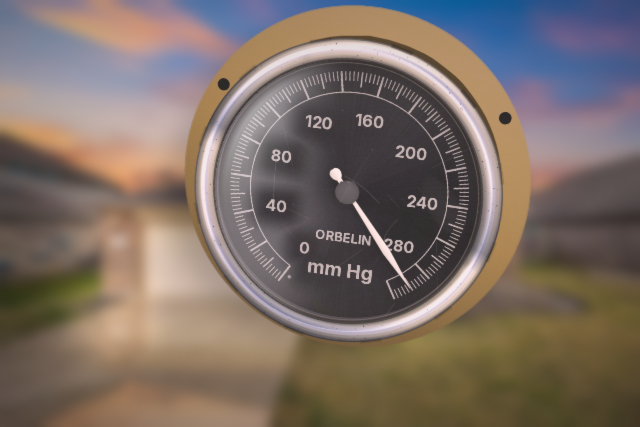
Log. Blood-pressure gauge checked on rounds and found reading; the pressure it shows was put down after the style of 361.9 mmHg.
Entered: 290 mmHg
